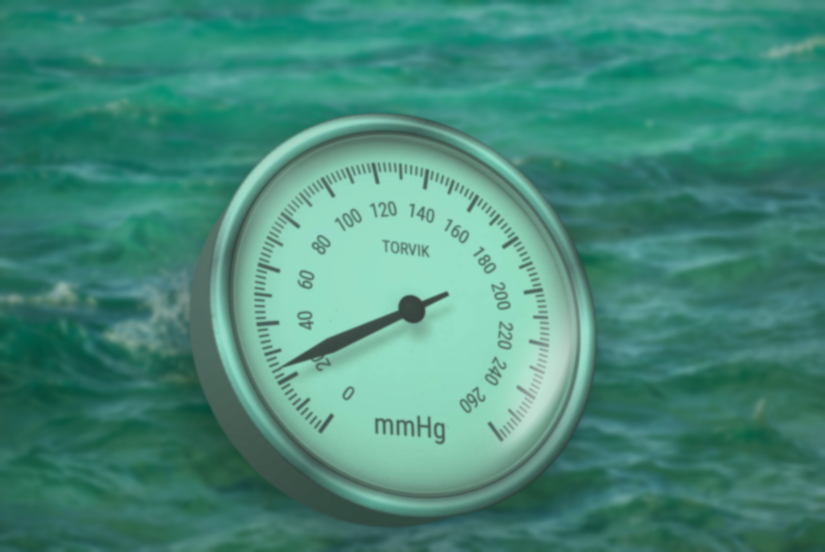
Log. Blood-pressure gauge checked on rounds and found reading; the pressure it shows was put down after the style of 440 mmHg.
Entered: 24 mmHg
